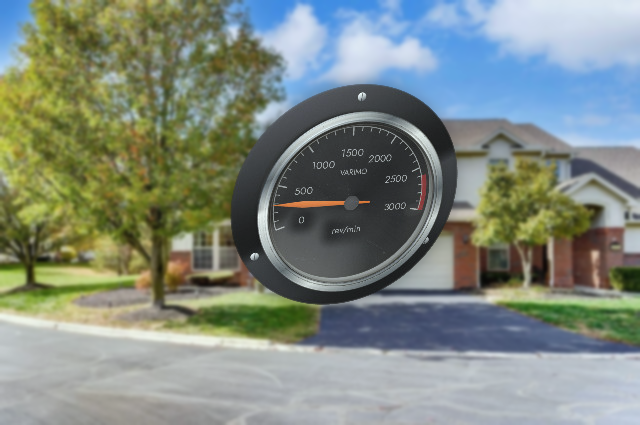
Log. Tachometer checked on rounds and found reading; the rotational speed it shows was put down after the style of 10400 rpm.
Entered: 300 rpm
